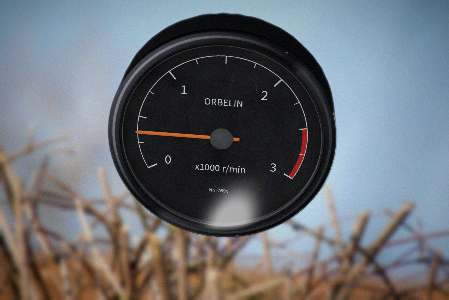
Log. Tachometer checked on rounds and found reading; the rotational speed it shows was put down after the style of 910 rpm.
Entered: 375 rpm
